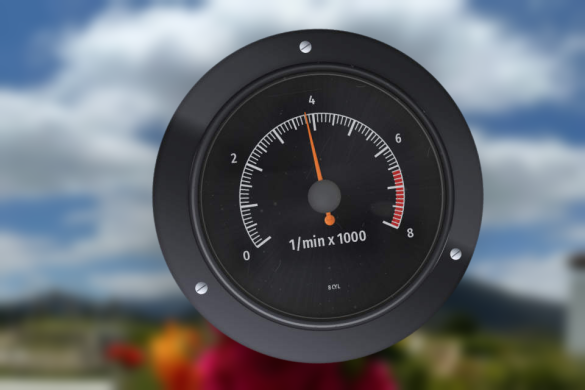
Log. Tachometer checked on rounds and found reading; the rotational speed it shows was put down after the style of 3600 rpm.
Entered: 3800 rpm
